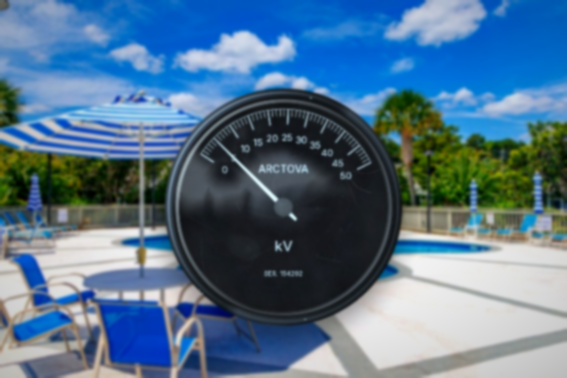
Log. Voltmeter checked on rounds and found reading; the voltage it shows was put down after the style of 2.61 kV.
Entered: 5 kV
